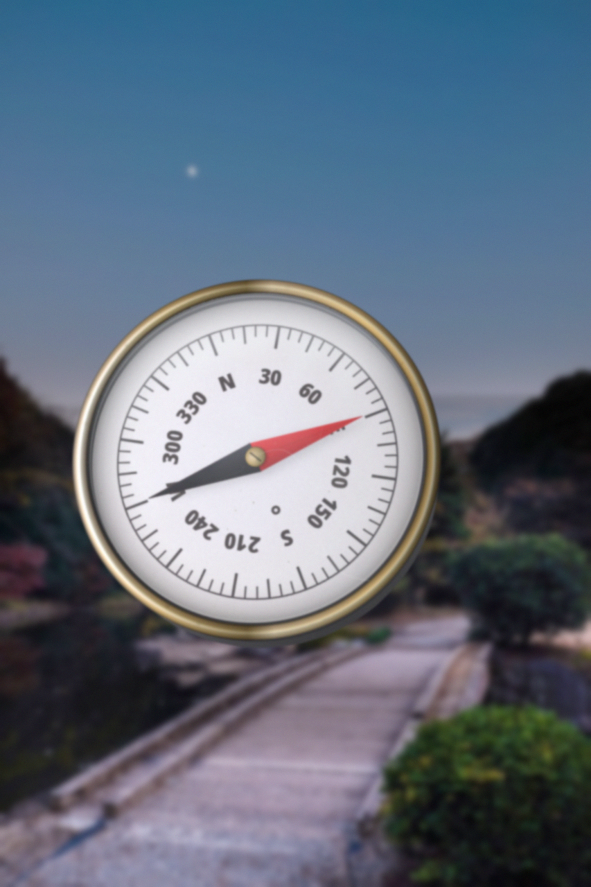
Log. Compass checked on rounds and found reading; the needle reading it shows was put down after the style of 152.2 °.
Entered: 90 °
